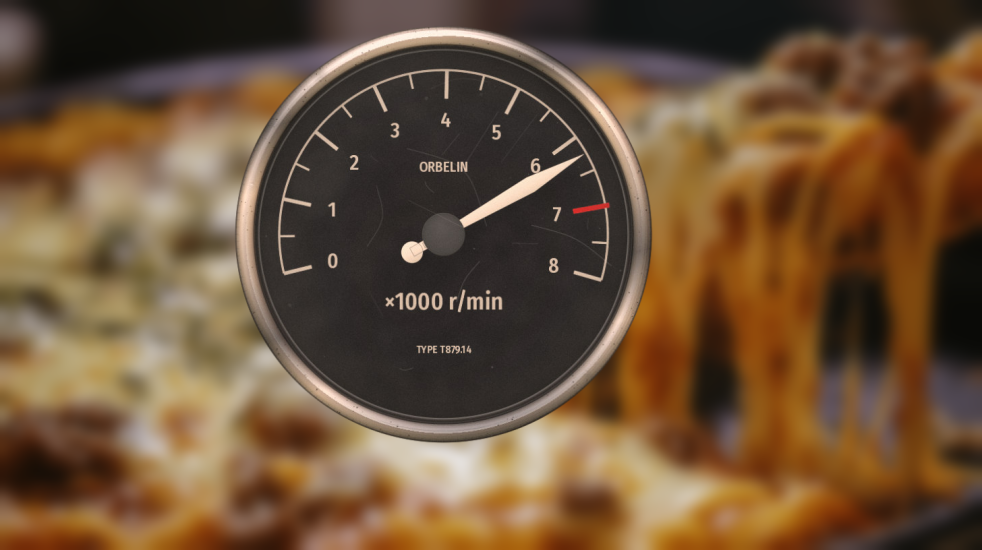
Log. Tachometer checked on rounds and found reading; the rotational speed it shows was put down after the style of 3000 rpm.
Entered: 6250 rpm
